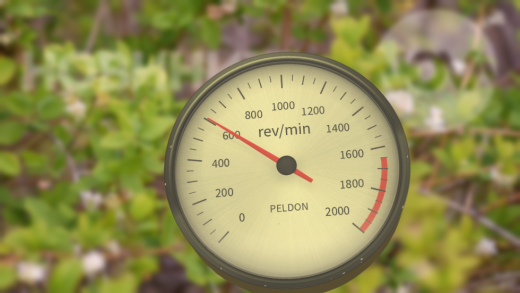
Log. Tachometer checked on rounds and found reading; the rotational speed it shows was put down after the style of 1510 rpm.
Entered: 600 rpm
